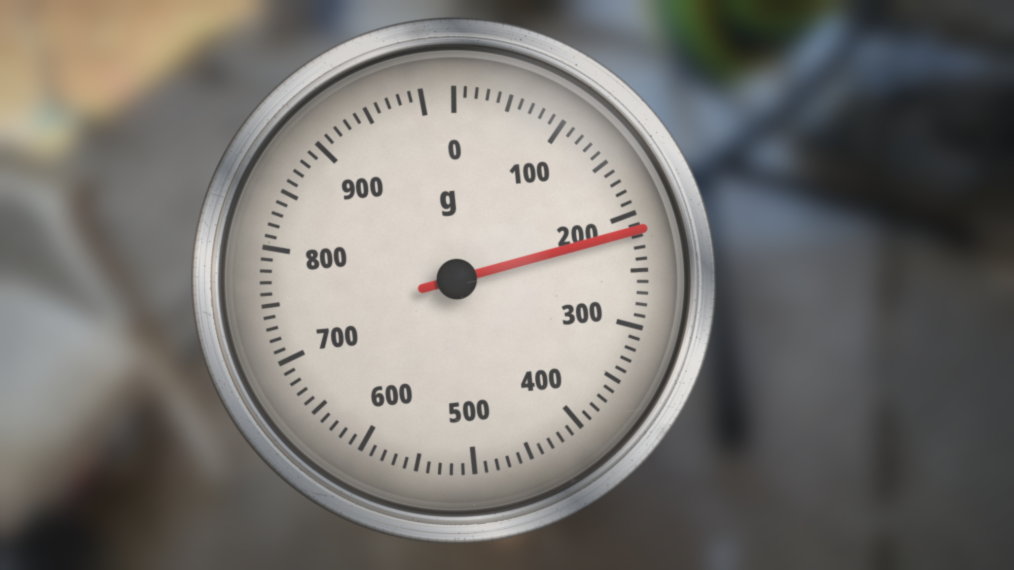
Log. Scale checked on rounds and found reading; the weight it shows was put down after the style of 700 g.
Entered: 215 g
